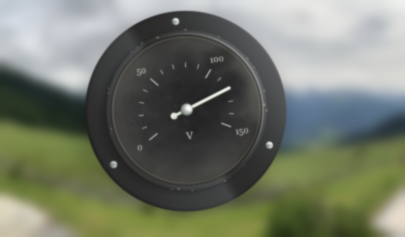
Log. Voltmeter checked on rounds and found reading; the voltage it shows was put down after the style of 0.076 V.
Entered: 120 V
